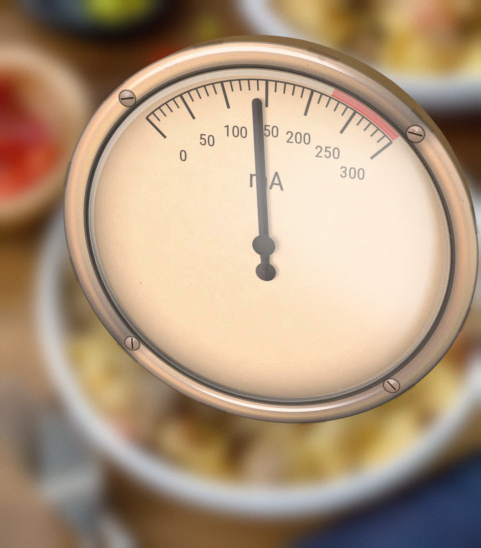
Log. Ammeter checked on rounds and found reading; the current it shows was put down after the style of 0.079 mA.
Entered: 140 mA
